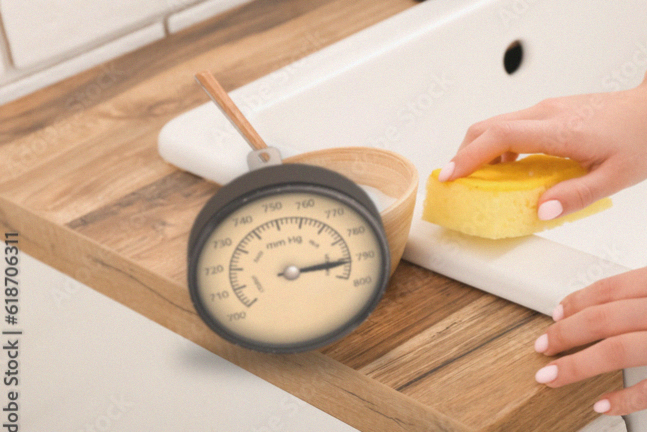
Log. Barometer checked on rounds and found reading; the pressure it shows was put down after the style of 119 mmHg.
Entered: 790 mmHg
